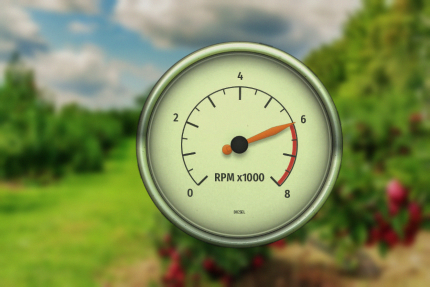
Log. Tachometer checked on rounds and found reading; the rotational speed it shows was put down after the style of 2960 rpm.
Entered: 6000 rpm
